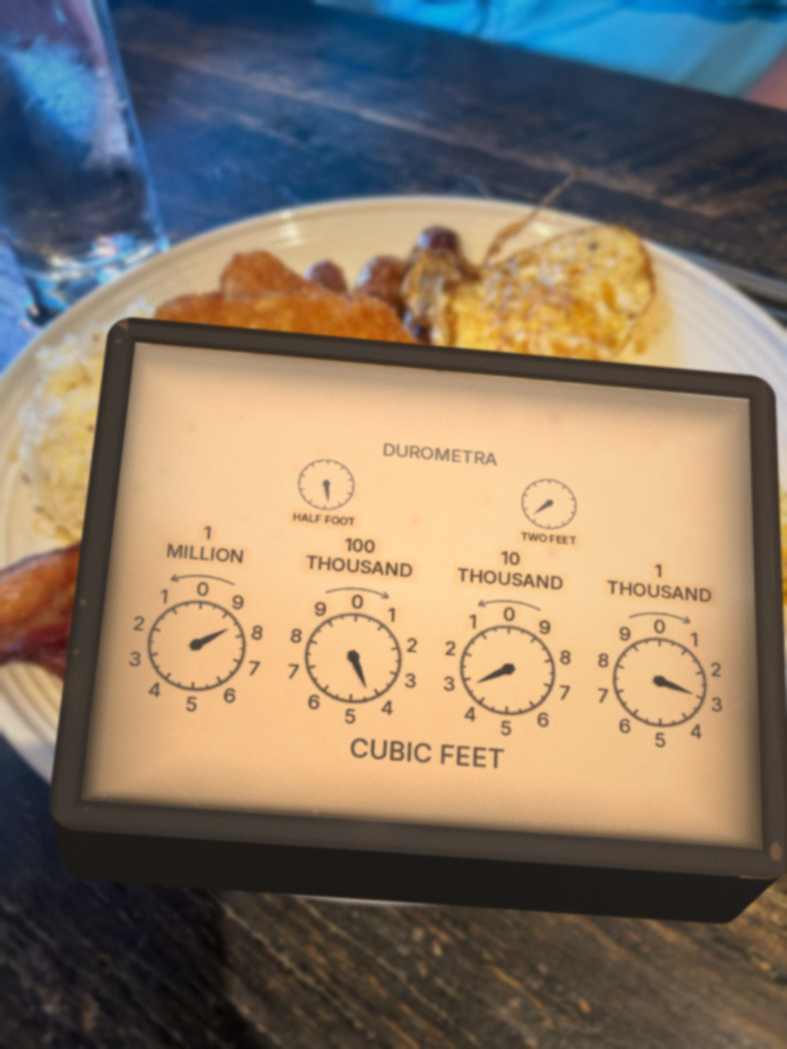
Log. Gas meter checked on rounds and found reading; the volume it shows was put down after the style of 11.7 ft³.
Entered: 843300 ft³
